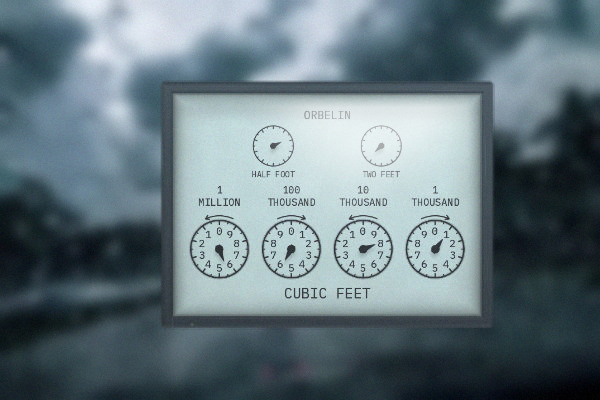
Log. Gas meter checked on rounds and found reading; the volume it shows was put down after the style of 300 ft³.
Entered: 558100 ft³
